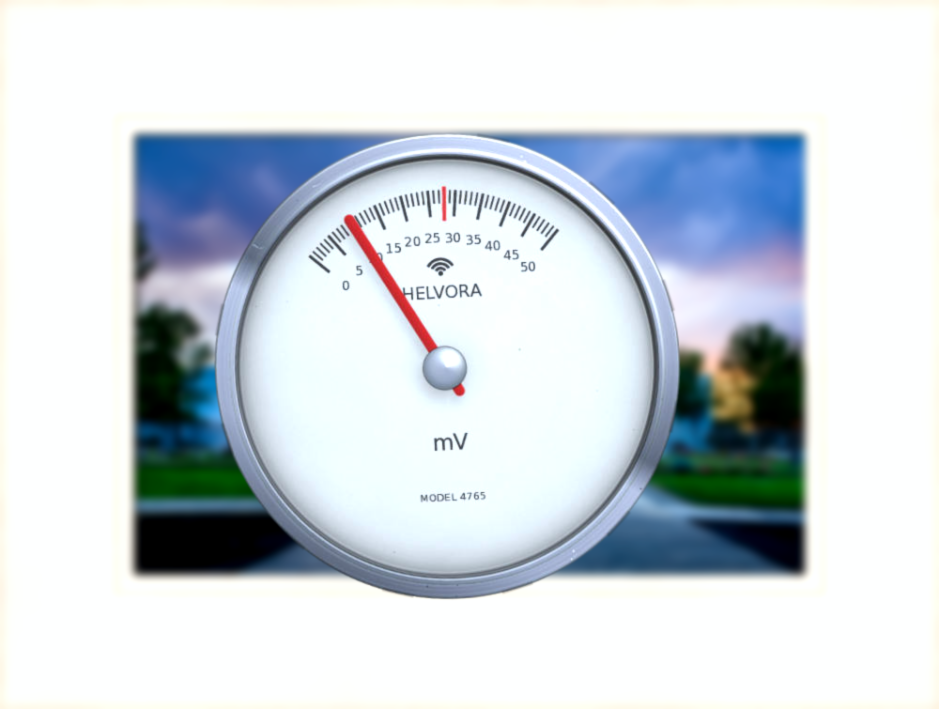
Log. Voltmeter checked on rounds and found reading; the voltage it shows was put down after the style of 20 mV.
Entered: 10 mV
